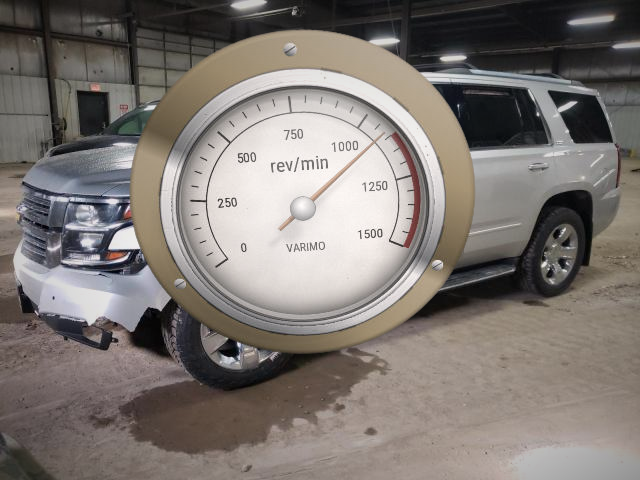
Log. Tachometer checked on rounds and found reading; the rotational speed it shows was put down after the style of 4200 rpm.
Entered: 1075 rpm
